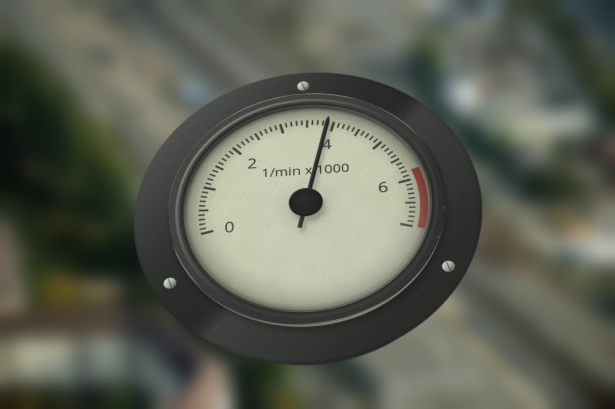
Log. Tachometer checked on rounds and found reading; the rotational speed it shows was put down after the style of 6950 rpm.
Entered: 3900 rpm
